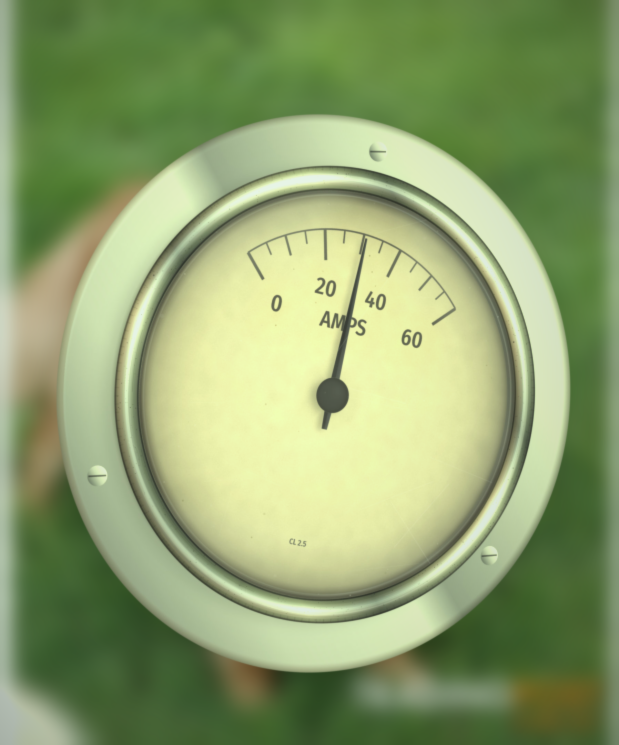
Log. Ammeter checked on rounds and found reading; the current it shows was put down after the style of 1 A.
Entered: 30 A
